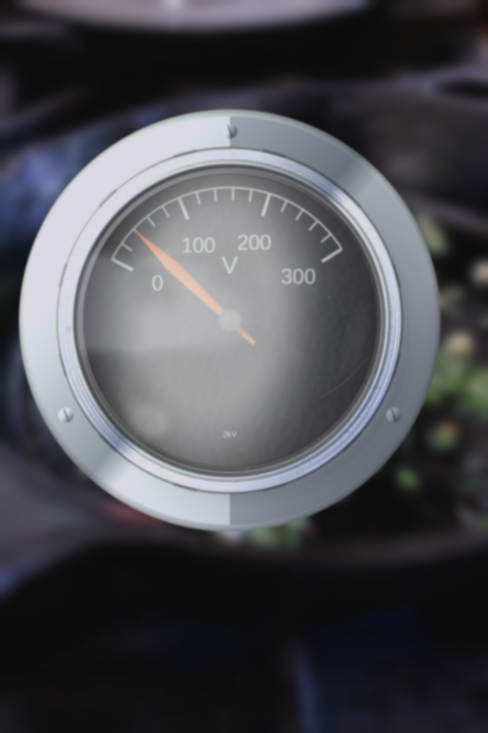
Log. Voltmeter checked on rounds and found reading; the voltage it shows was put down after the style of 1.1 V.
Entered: 40 V
